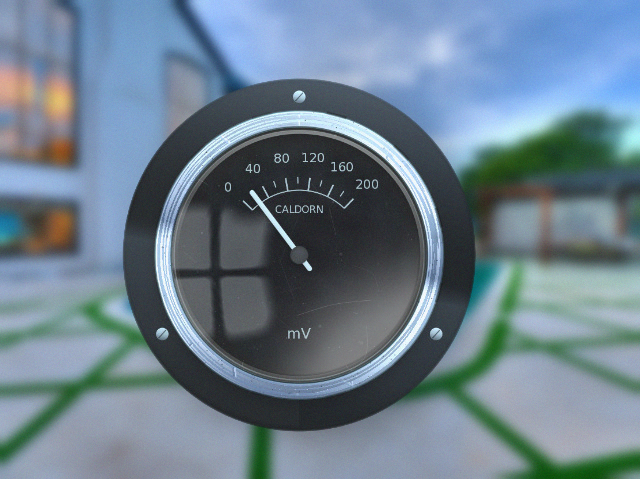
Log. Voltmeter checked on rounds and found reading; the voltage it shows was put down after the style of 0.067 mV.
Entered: 20 mV
